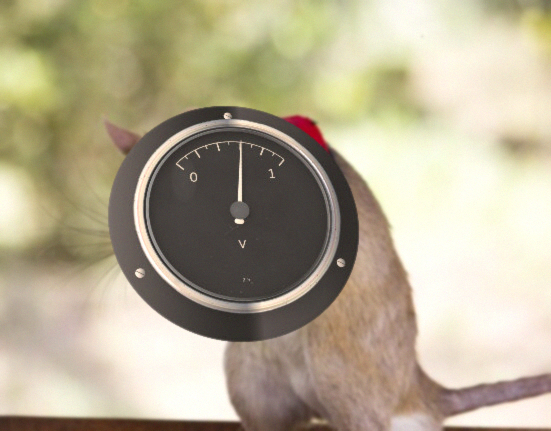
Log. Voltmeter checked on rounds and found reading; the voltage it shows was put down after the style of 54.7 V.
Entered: 0.6 V
